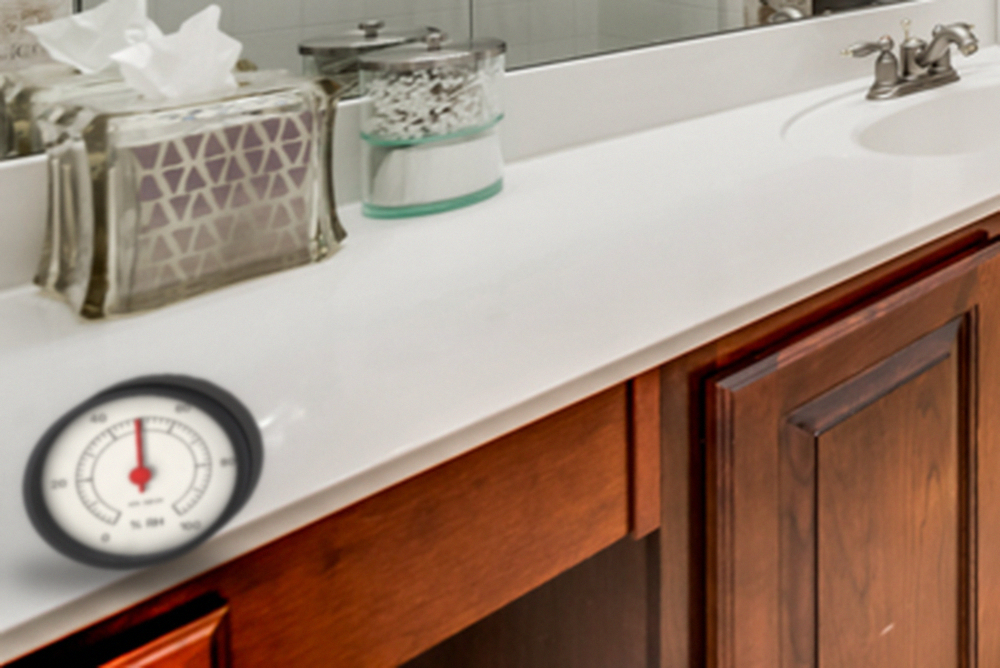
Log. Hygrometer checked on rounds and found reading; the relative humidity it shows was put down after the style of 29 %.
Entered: 50 %
